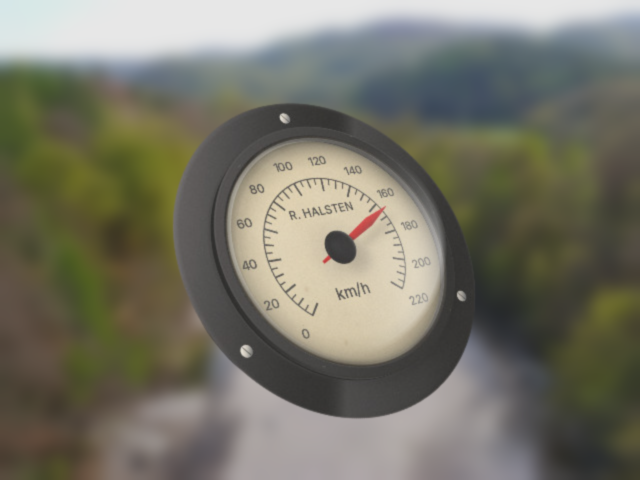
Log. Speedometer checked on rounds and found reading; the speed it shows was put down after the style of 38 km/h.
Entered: 165 km/h
